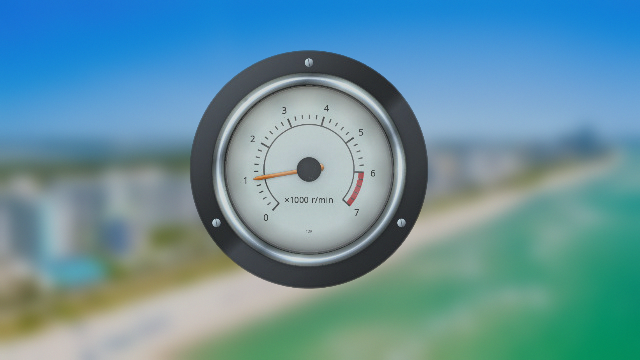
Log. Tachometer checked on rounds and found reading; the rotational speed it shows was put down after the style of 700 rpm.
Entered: 1000 rpm
